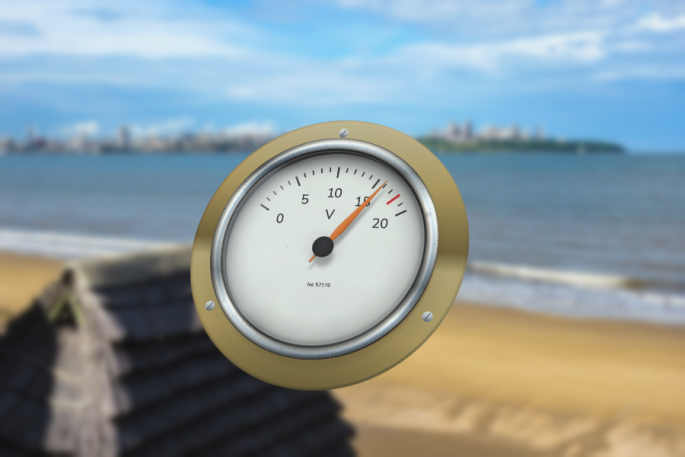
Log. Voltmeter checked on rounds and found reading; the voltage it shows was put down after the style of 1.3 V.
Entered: 16 V
